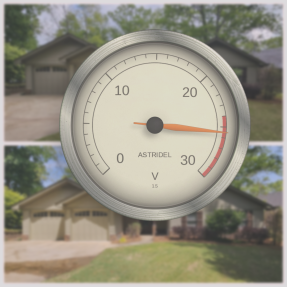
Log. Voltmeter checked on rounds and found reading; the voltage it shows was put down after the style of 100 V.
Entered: 25.5 V
